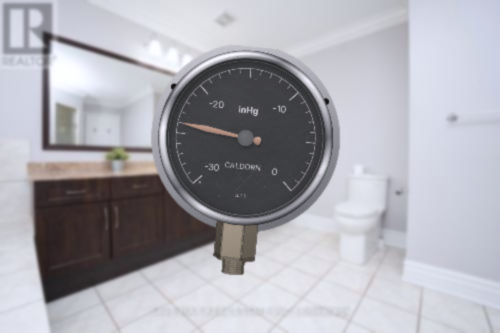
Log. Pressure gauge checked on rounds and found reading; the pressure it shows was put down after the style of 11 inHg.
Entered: -24 inHg
